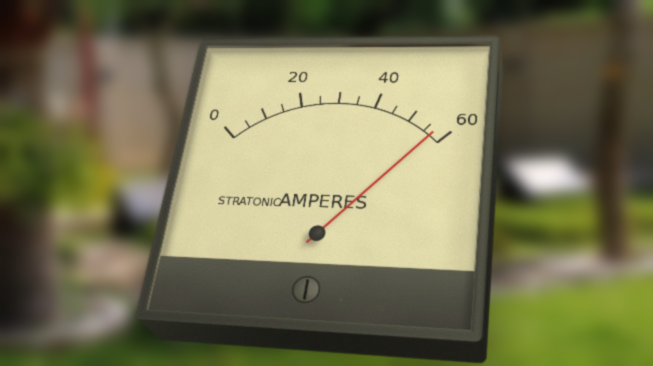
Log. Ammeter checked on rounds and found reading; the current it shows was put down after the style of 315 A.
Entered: 57.5 A
